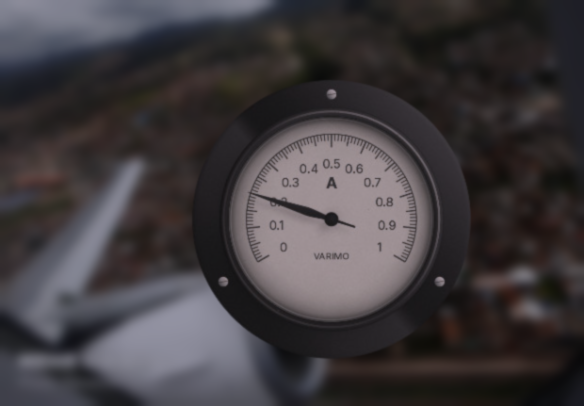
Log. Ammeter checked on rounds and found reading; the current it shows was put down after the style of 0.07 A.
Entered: 0.2 A
